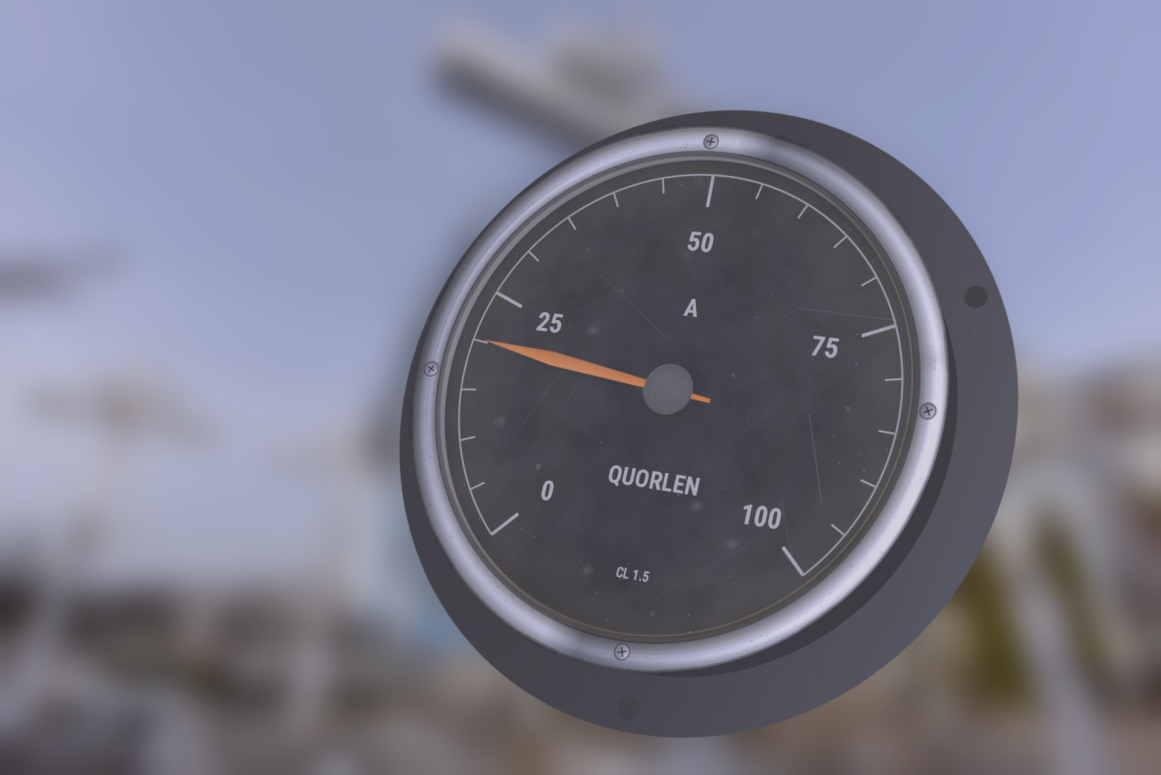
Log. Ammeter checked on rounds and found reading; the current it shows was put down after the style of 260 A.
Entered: 20 A
